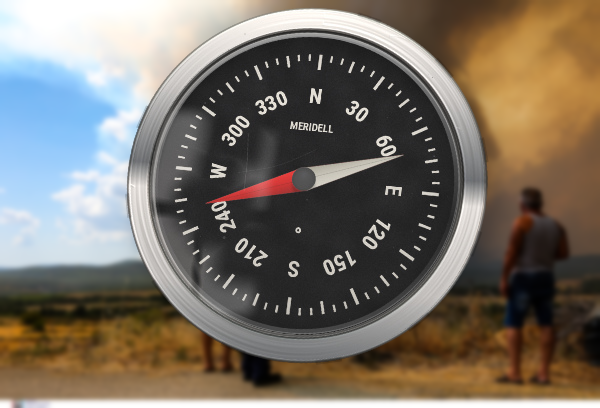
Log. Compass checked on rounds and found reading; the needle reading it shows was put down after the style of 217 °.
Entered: 250 °
